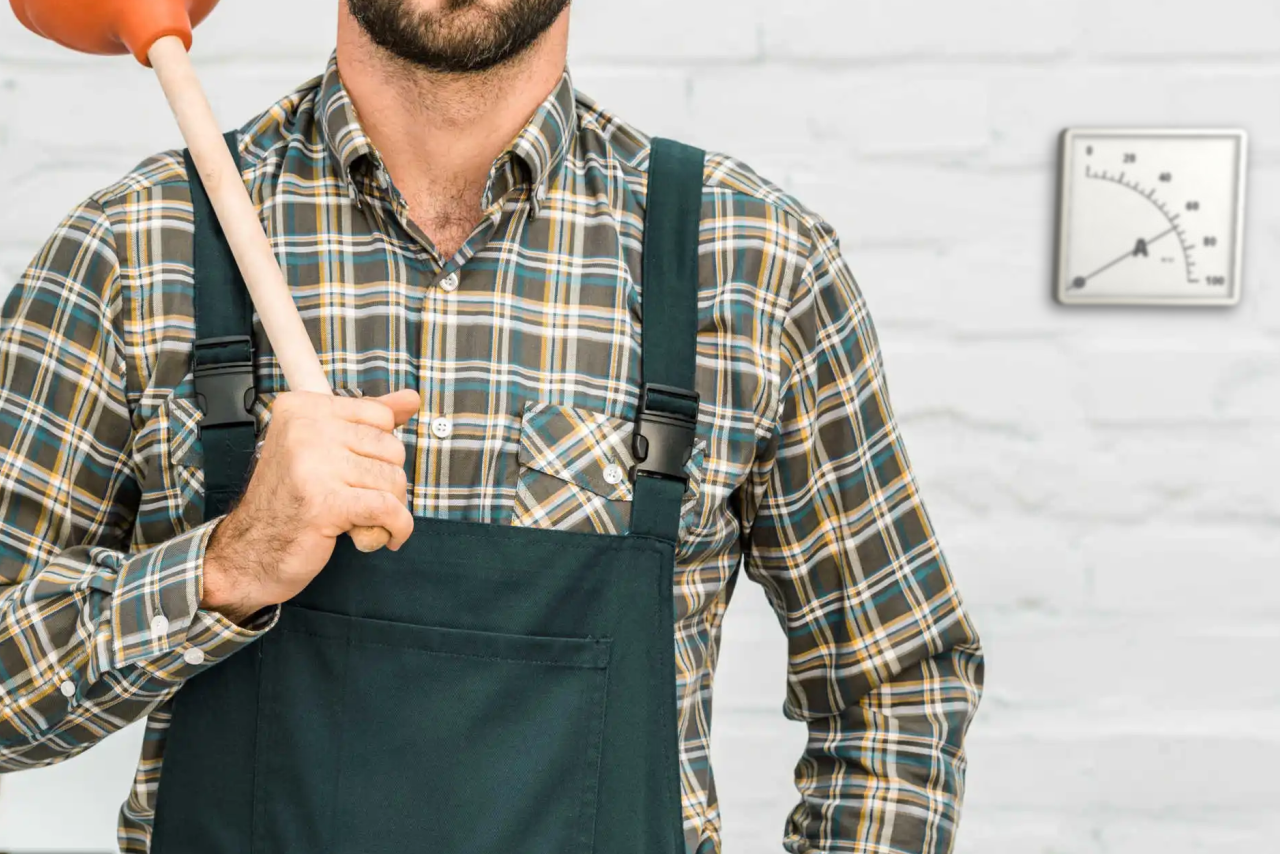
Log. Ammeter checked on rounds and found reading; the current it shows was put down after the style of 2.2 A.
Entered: 65 A
